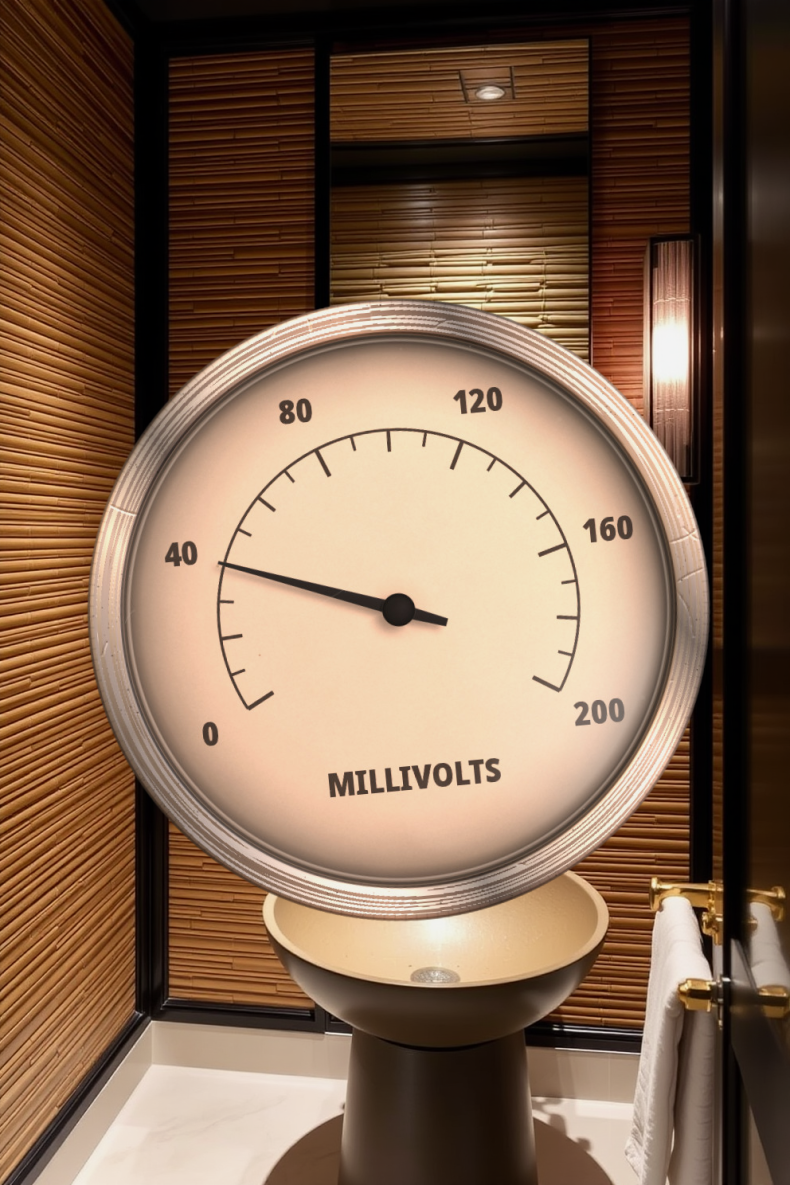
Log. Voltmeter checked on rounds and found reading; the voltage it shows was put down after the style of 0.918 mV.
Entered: 40 mV
